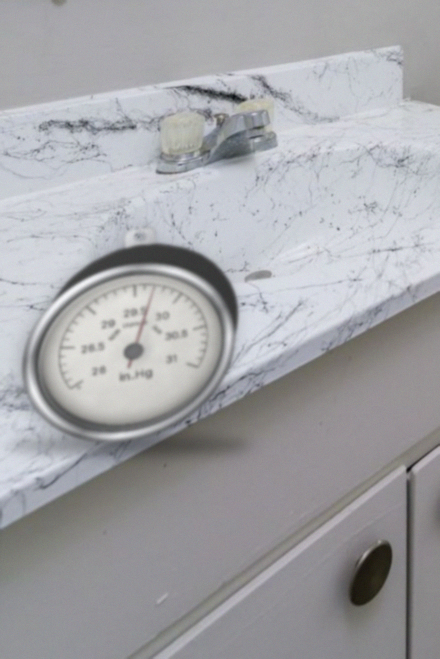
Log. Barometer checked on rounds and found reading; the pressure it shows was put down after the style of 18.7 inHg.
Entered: 29.7 inHg
